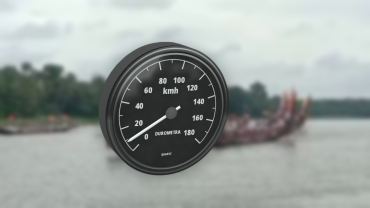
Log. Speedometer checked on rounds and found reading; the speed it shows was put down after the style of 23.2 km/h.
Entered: 10 km/h
